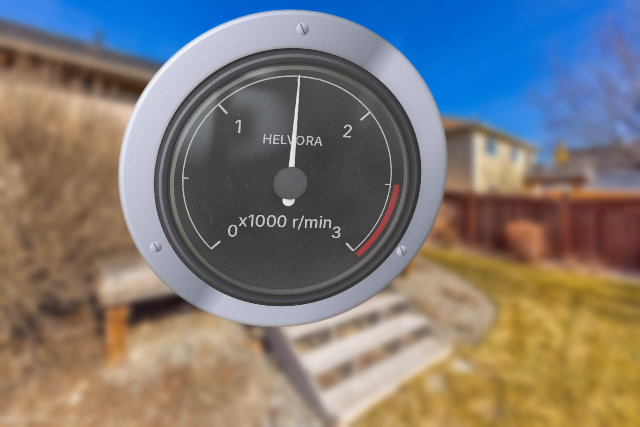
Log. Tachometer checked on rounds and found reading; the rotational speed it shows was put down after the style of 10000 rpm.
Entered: 1500 rpm
